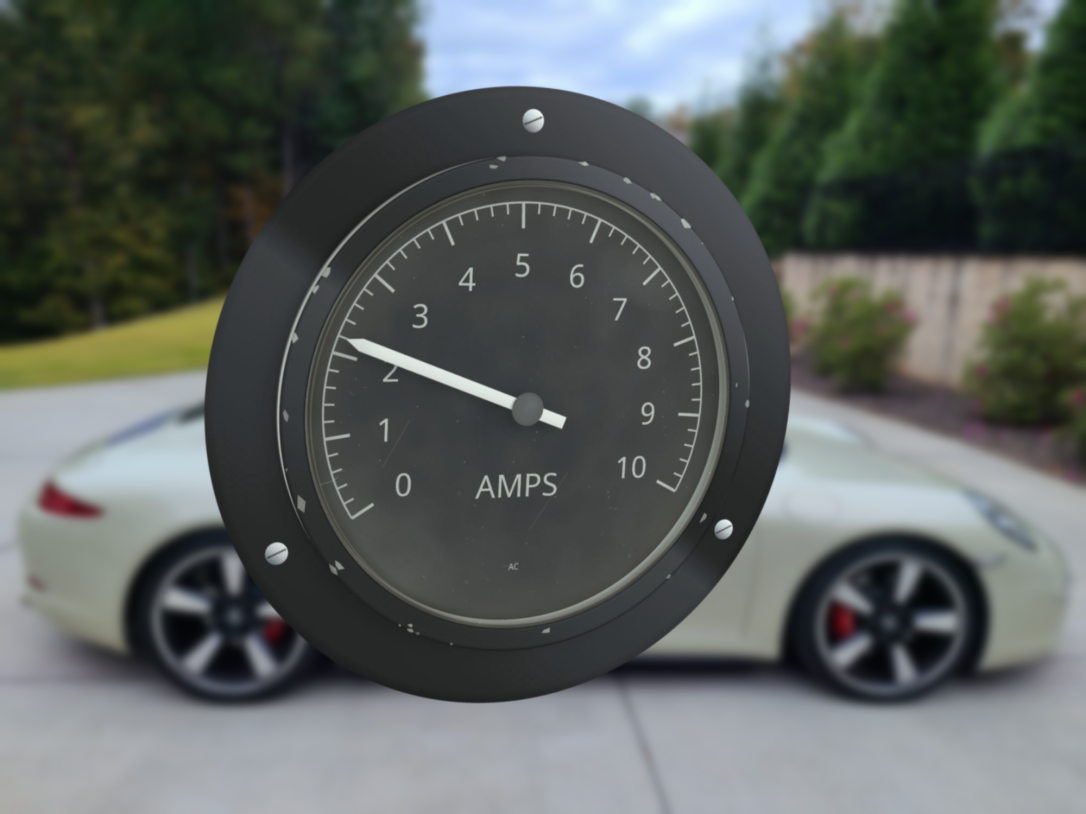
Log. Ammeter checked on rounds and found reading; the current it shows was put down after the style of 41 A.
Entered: 2.2 A
